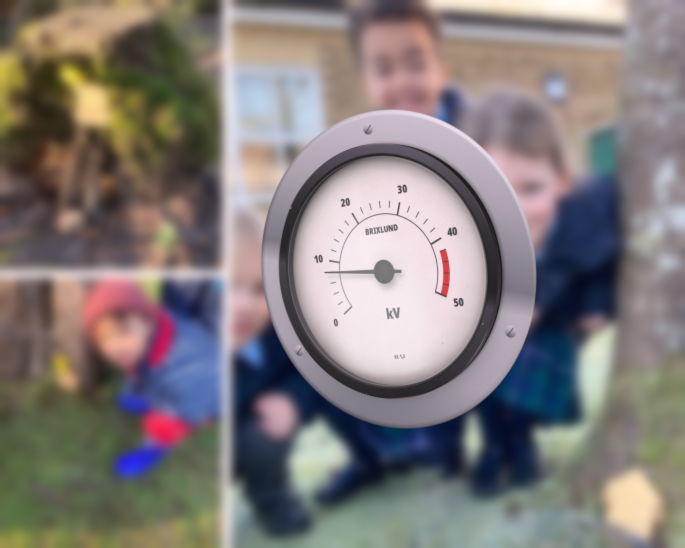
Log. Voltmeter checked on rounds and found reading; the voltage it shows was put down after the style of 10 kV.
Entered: 8 kV
